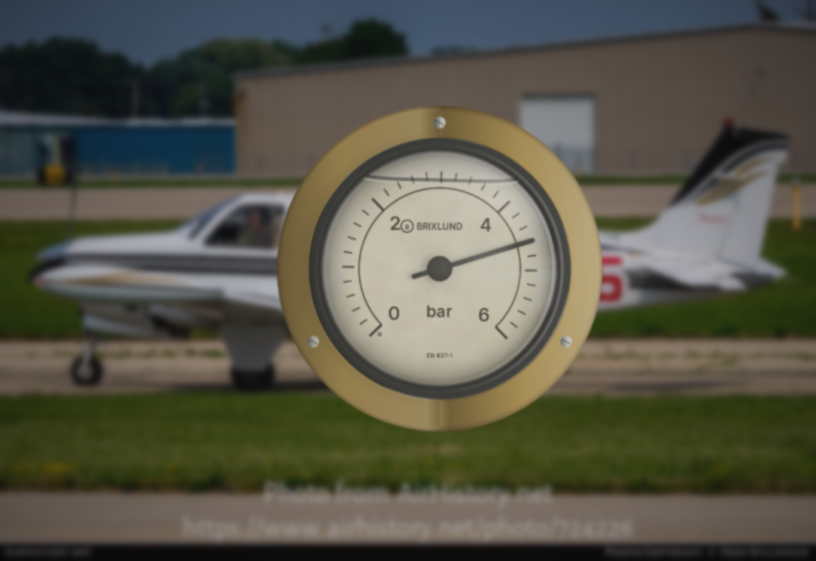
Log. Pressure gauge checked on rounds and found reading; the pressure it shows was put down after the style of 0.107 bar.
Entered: 4.6 bar
